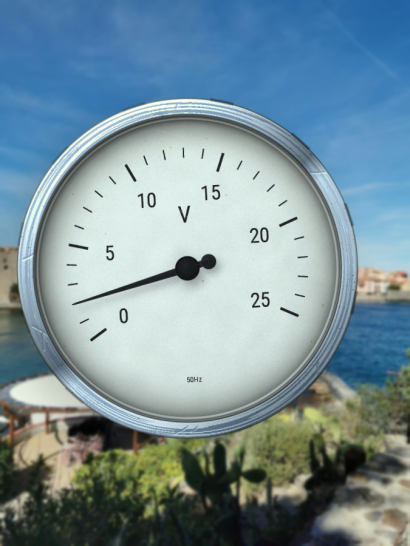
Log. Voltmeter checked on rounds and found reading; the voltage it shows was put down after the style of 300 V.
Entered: 2 V
